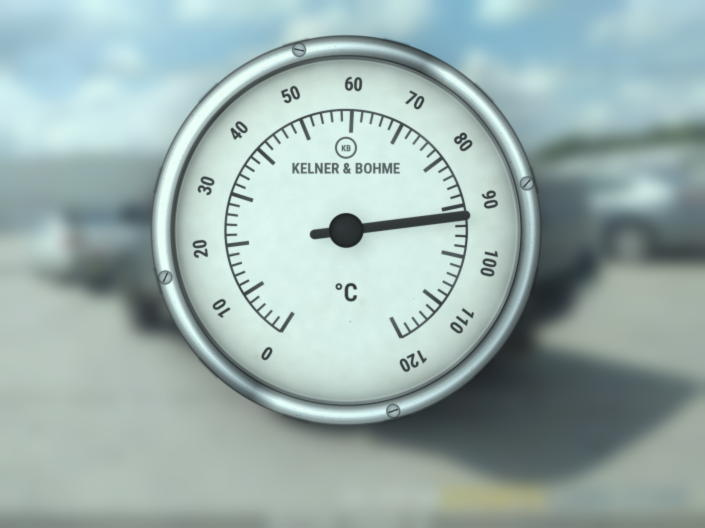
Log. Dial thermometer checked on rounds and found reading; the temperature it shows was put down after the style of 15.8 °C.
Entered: 92 °C
